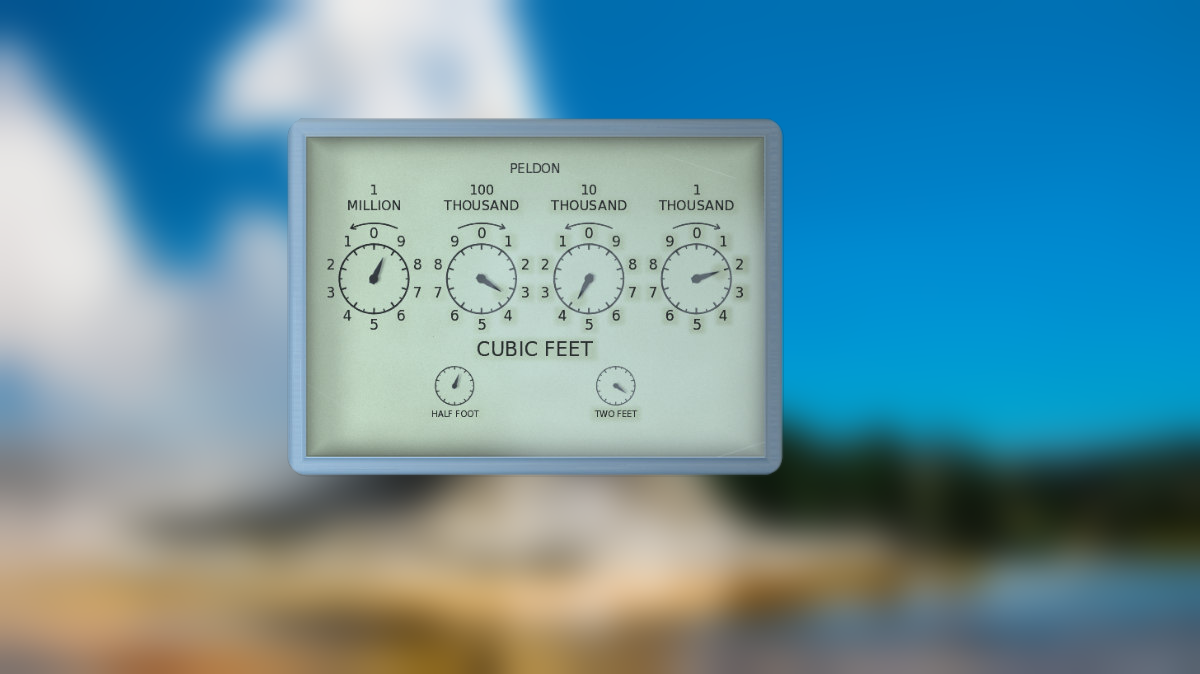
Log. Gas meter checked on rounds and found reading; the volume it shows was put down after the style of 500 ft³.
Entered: 934200 ft³
